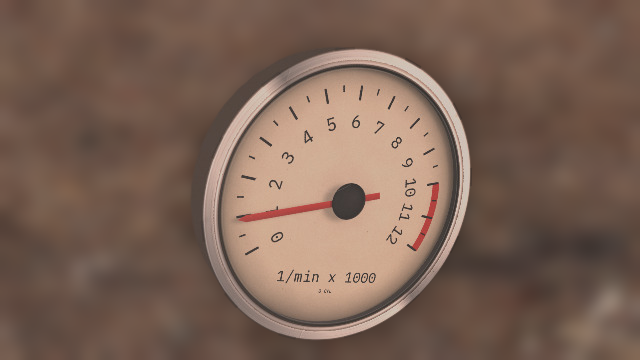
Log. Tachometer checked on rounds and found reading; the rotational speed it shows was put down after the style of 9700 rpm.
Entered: 1000 rpm
